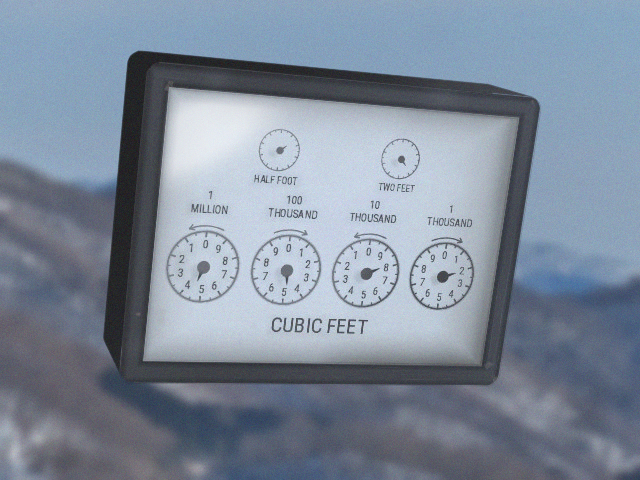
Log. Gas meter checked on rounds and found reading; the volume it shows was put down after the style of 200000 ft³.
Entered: 448200 ft³
